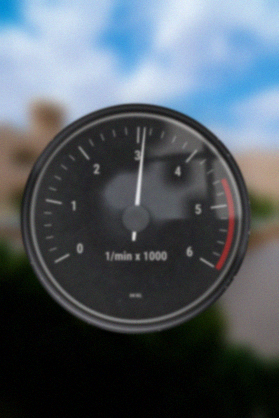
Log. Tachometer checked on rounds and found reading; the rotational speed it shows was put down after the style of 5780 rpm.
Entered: 3100 rpm
